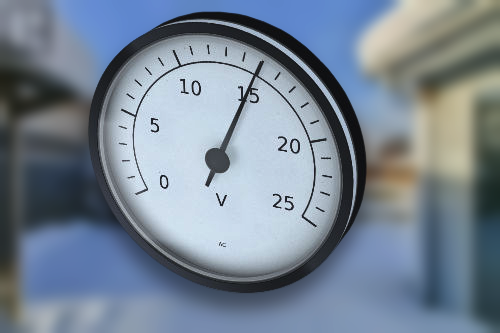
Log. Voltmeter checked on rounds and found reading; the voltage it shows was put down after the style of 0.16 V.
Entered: 15 V
